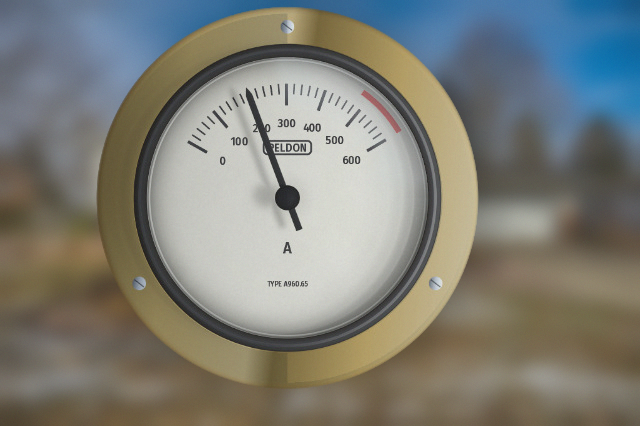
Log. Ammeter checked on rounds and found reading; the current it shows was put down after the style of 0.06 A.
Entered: 200 A
